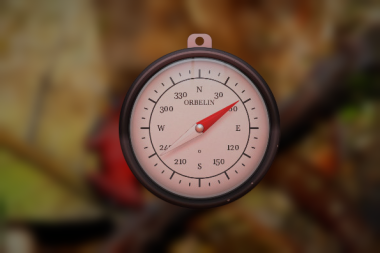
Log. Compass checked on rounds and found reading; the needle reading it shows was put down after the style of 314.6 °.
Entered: 55 °
